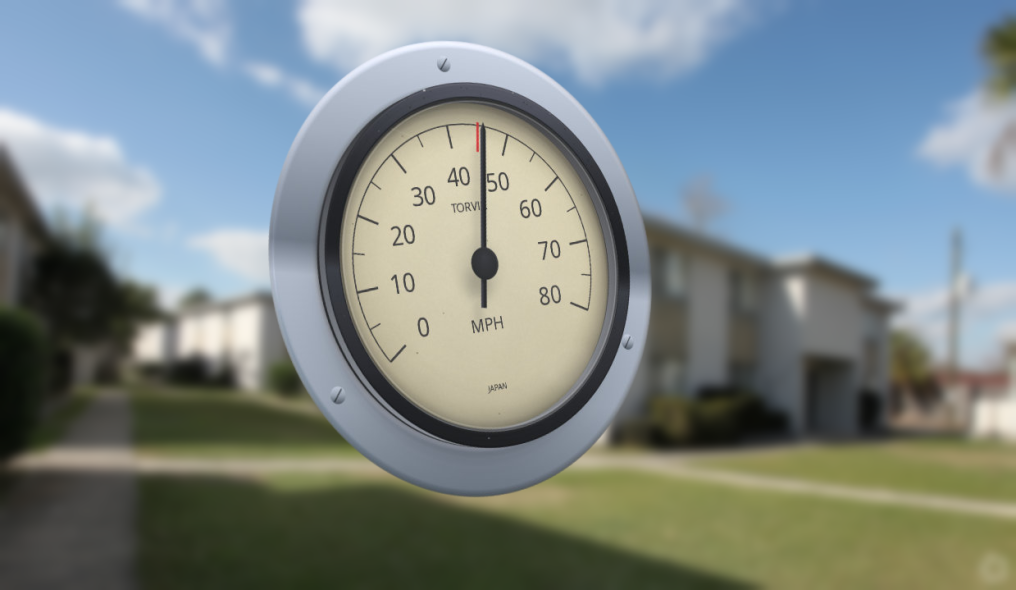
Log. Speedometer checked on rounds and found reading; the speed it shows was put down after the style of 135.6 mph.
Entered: 45 mph
